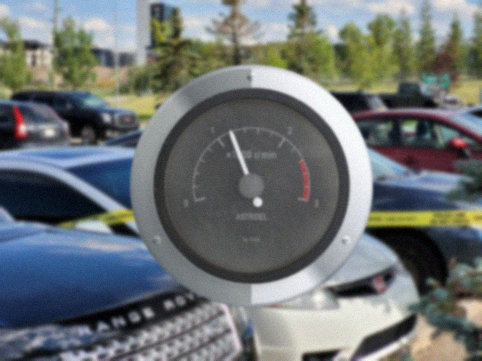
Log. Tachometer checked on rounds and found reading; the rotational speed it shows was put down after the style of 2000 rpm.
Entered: 1200 rpm
